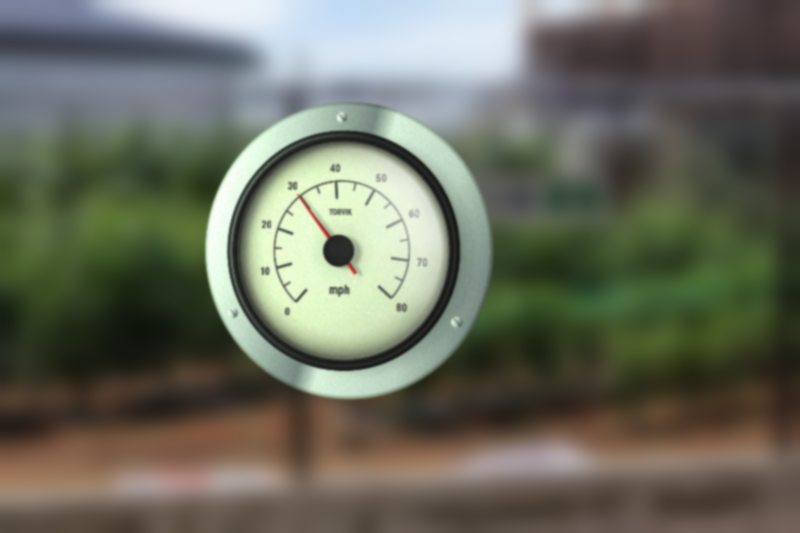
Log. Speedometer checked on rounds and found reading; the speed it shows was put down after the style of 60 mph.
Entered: 30 mph
